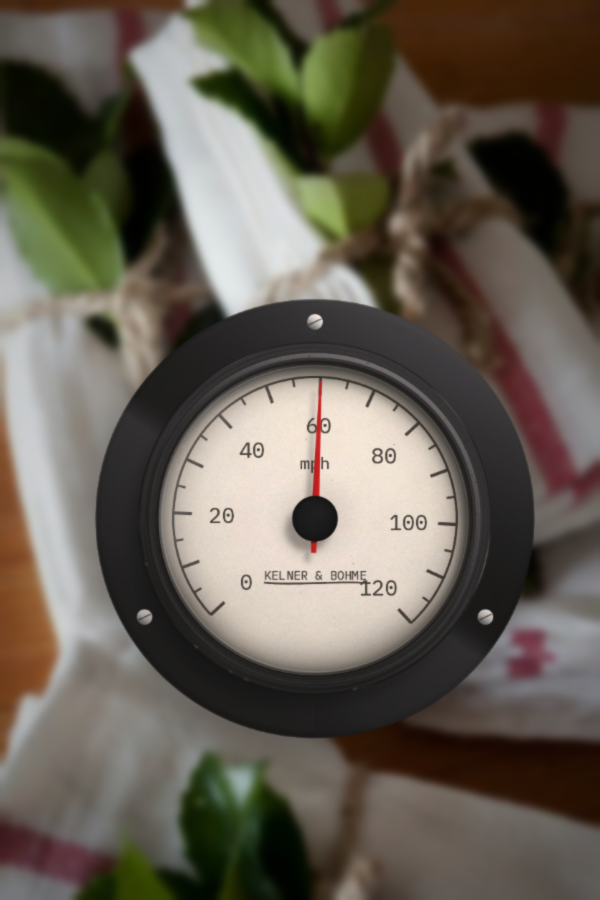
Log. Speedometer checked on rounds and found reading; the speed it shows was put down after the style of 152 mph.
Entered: 60 mph
